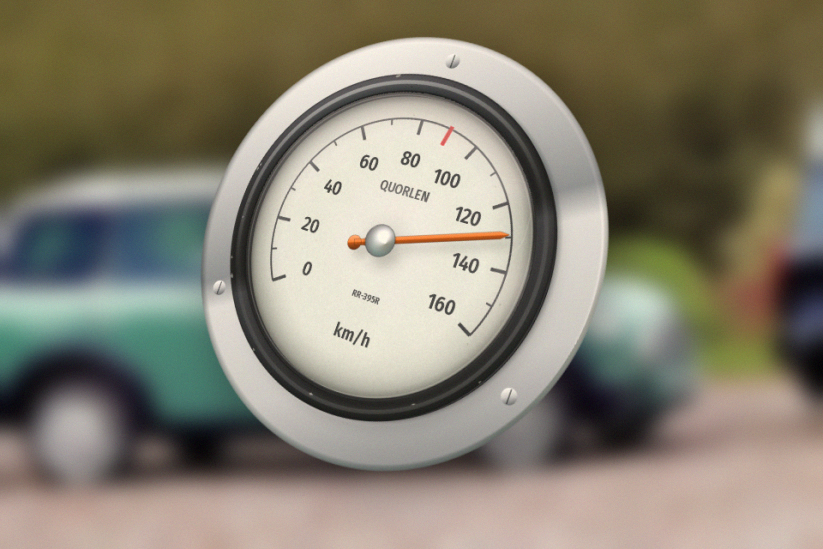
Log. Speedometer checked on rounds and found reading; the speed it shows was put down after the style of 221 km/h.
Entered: 130 km/h
